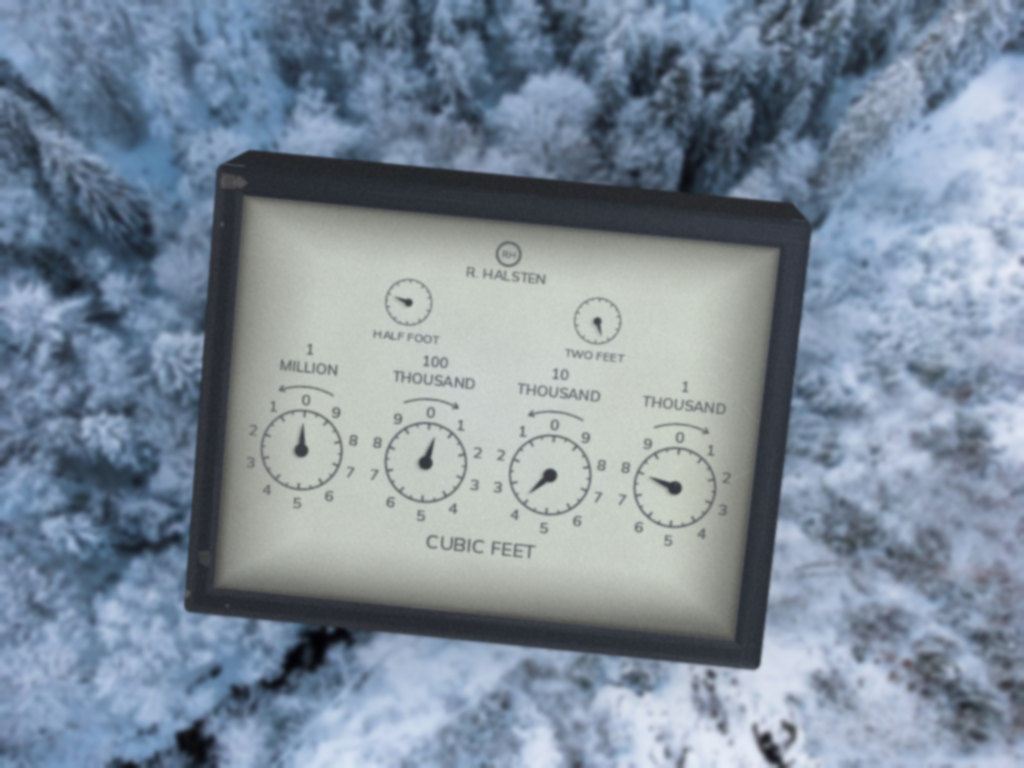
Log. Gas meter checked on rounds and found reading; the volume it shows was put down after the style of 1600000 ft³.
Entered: 3800 ft³
